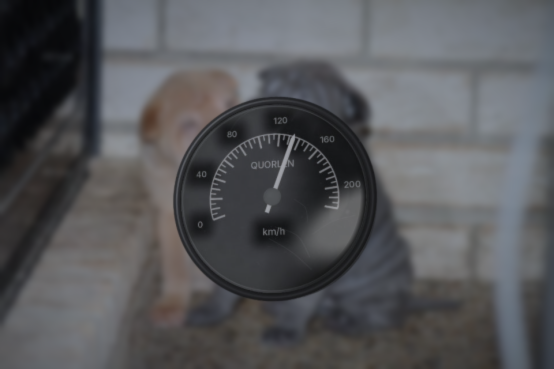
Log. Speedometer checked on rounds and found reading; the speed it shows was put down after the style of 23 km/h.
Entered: 135 km/h
